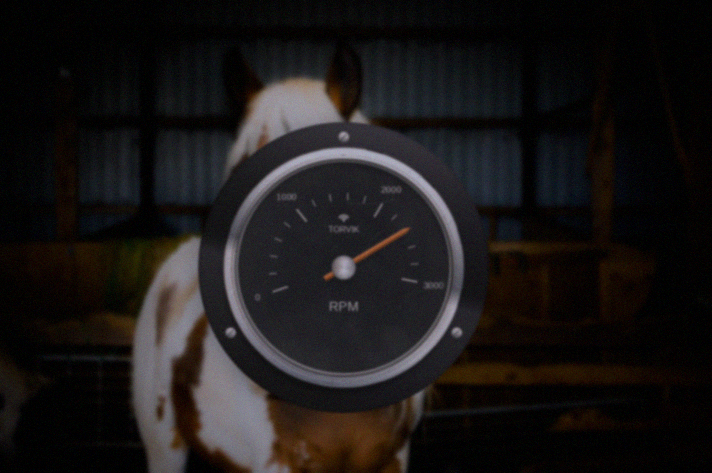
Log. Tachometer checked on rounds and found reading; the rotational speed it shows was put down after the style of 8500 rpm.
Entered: 2400 rpm
